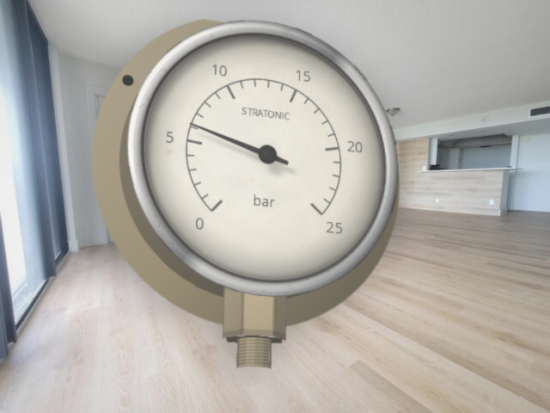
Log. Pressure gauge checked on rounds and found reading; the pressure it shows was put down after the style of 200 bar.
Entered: 6 bar
